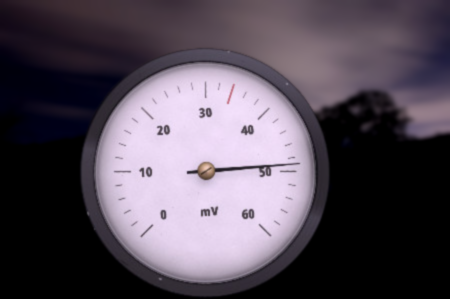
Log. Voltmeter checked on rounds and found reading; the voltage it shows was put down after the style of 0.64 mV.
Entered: 49 mV
